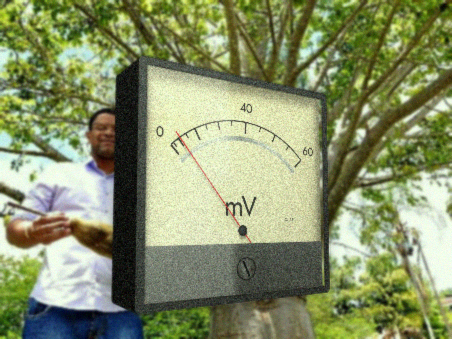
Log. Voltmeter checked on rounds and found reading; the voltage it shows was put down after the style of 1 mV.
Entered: 10 mV
